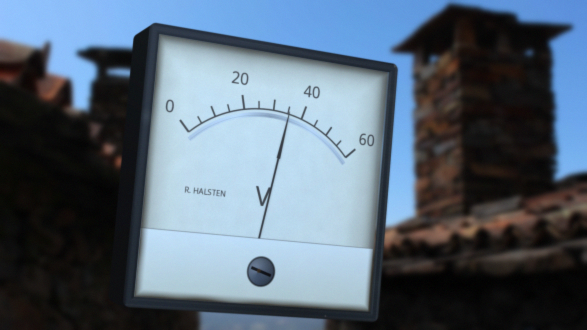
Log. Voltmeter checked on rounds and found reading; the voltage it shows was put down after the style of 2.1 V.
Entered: 35 V
